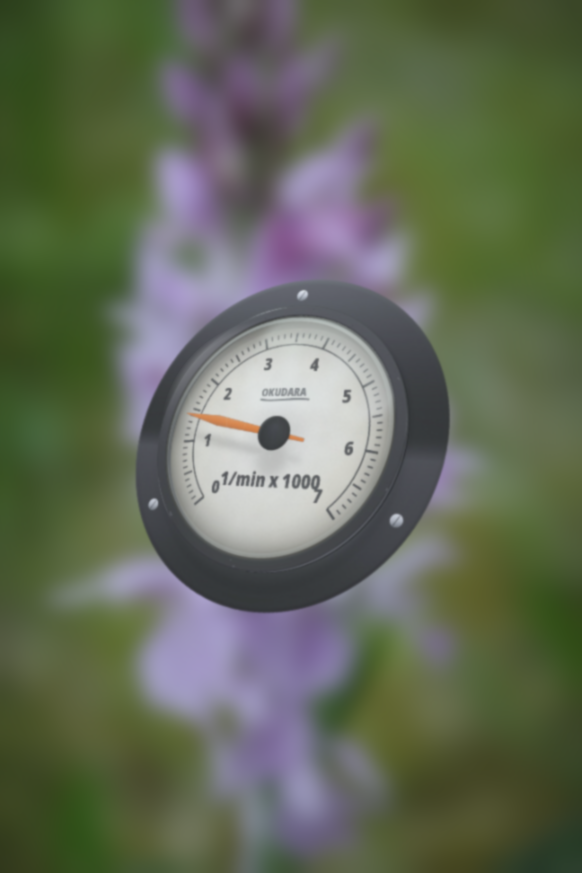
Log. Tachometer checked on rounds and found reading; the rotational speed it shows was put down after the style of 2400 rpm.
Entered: 1400 rpm
